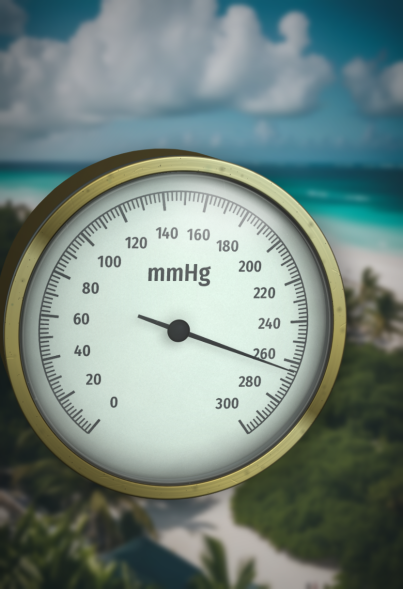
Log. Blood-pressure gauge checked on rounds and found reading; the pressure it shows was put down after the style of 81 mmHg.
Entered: 264 mmHg
